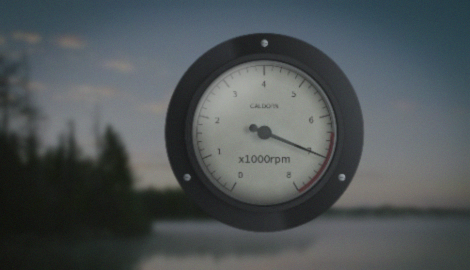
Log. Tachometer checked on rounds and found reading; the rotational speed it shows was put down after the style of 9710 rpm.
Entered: 7000 rpm
